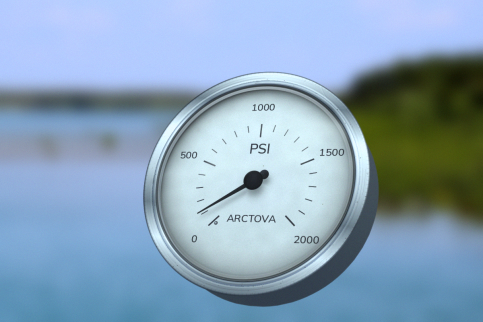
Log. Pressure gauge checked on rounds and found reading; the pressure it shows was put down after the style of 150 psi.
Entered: 100 psi
